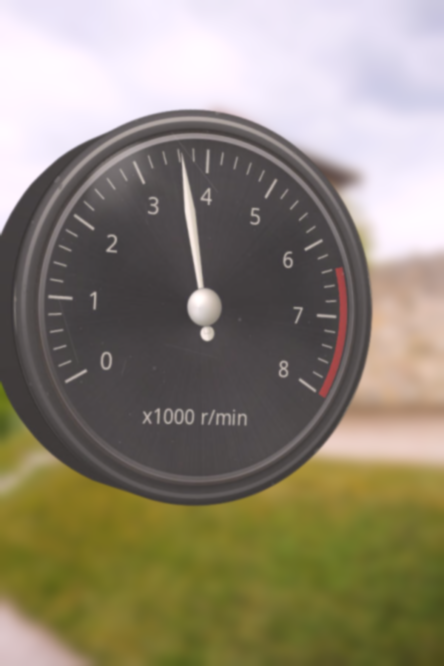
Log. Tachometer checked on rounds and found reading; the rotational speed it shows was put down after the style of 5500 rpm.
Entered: 3600 rpm
